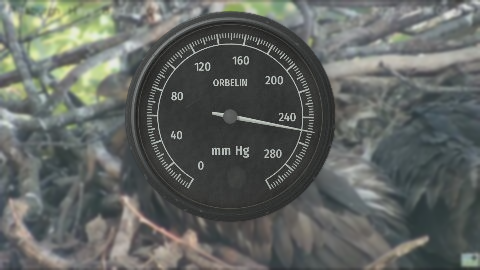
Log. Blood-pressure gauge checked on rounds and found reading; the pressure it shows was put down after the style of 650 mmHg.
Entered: 250 mmHg
